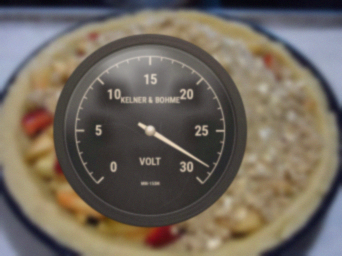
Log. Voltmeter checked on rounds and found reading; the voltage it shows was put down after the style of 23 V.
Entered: 28.5 V
